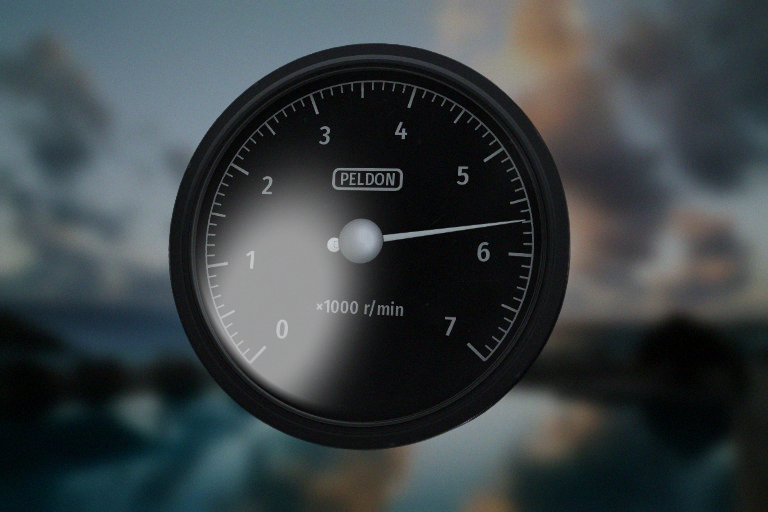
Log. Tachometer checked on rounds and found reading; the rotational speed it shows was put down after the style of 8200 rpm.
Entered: 5700 rpm
